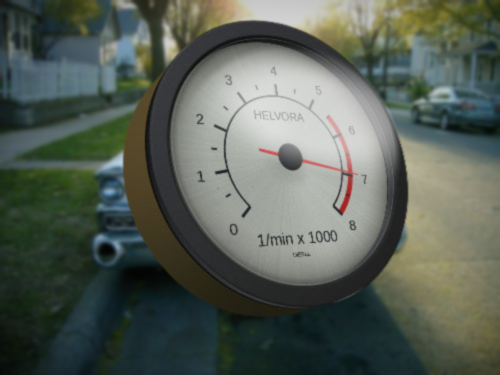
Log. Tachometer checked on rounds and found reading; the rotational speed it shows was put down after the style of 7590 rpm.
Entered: 7000 rpm
